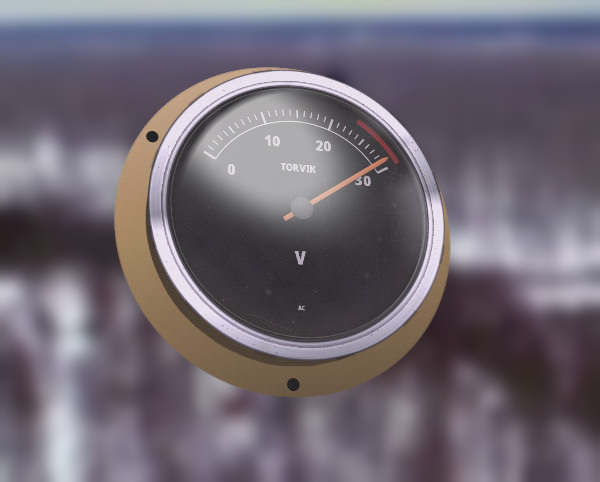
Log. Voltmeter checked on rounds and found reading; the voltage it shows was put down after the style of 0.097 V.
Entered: 29 V
